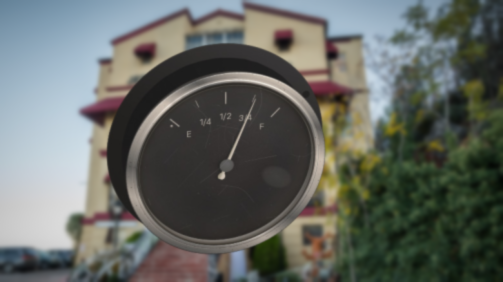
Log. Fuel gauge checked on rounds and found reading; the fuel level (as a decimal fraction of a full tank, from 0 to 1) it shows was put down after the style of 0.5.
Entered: 0.75
